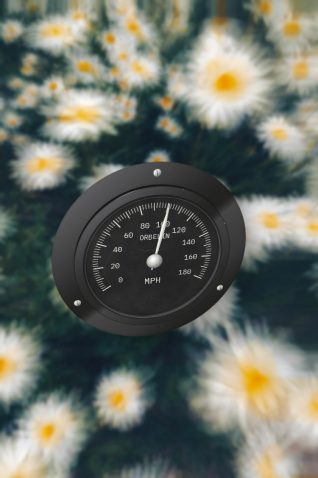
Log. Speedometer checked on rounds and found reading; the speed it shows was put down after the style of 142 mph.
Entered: 100 mph
